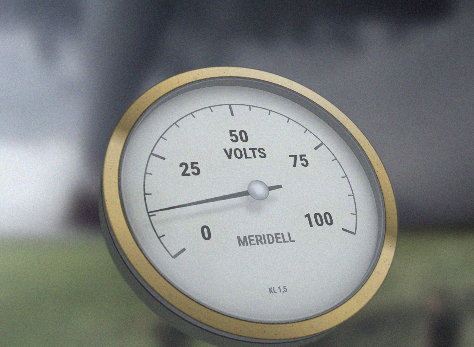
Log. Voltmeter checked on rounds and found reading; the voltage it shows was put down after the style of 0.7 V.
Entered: 10 V
